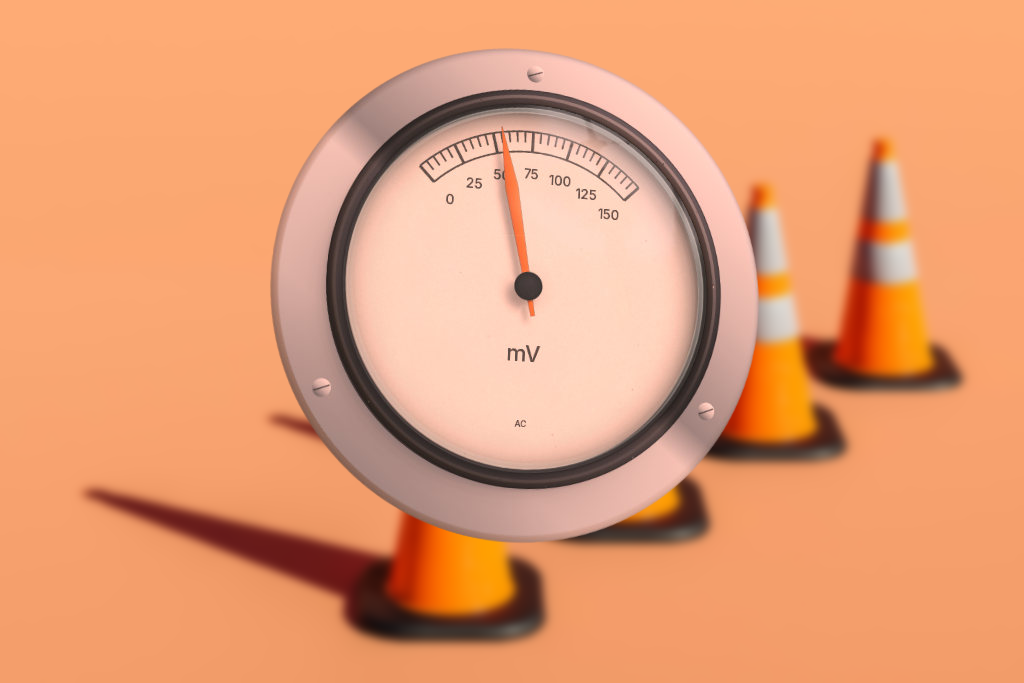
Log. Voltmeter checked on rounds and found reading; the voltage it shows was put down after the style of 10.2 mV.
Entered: 55 mV
